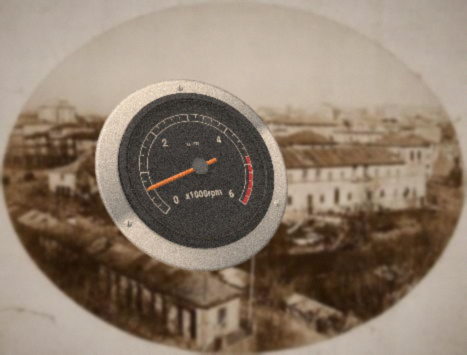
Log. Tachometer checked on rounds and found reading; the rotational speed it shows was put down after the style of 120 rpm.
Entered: 600 rpm
